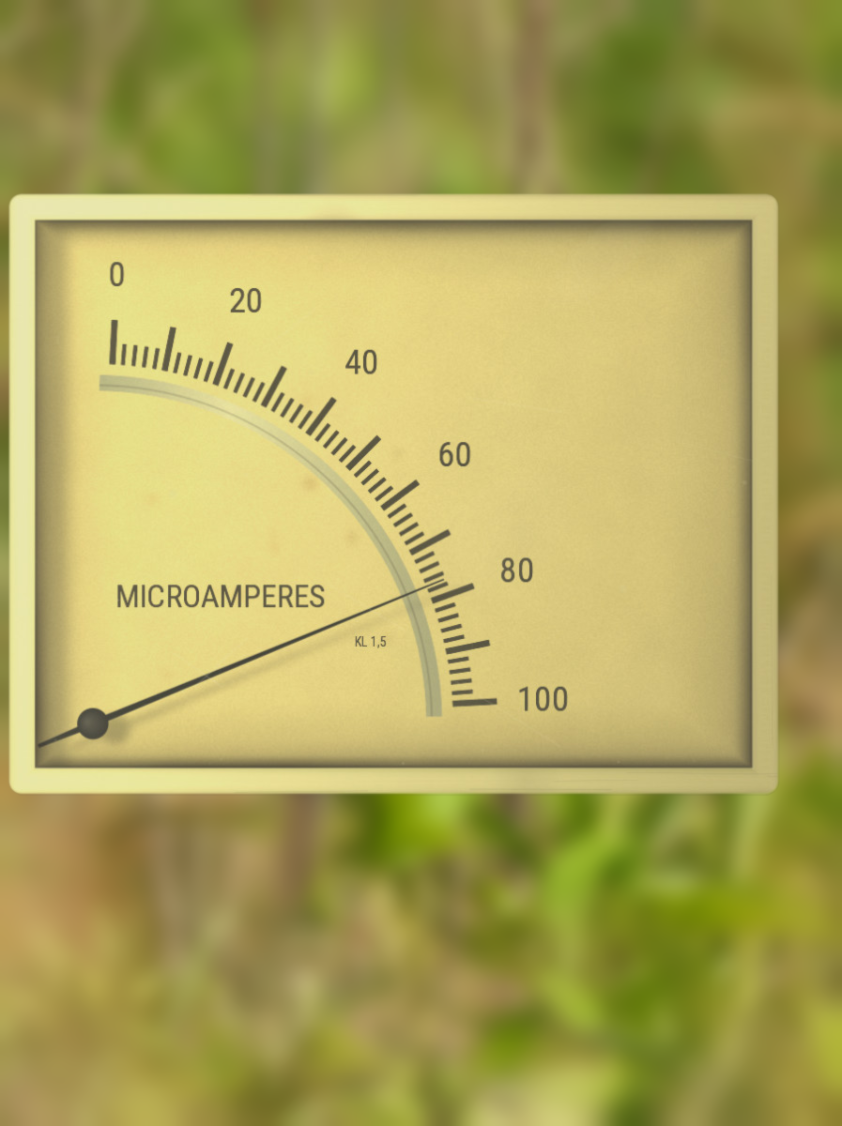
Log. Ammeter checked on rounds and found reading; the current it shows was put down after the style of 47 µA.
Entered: 77 µA
